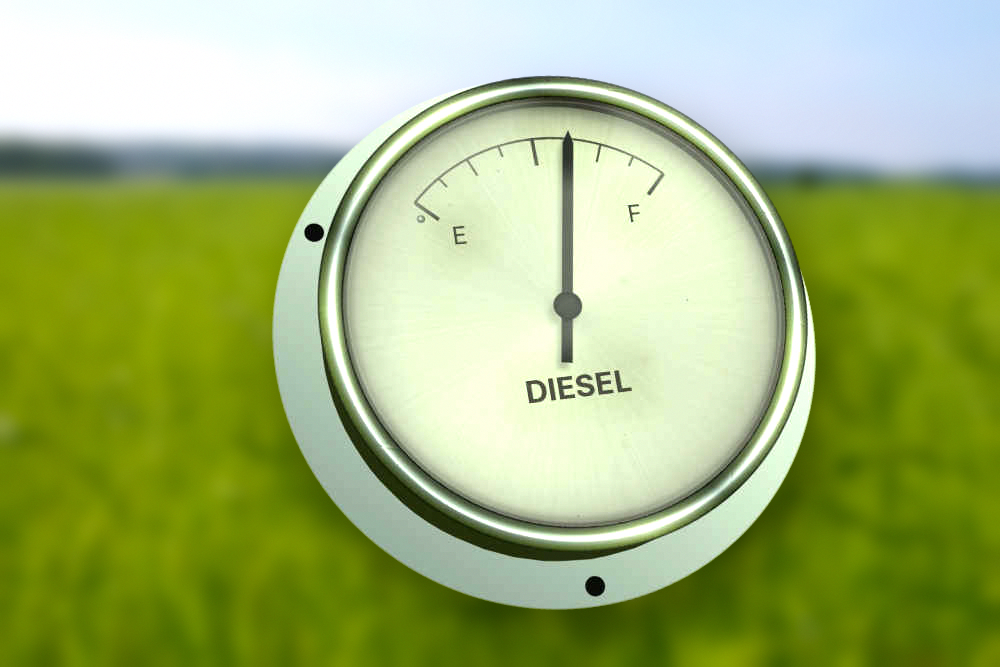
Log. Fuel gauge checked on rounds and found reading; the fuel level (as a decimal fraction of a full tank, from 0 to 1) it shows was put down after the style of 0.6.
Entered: 0.625
